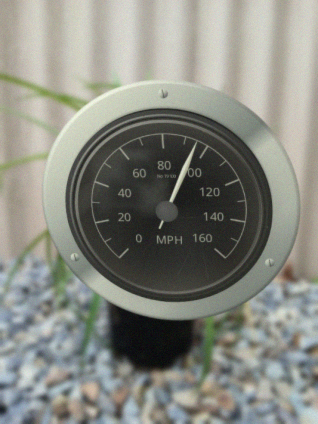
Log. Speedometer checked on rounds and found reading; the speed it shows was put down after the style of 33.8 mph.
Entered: 95 mph
